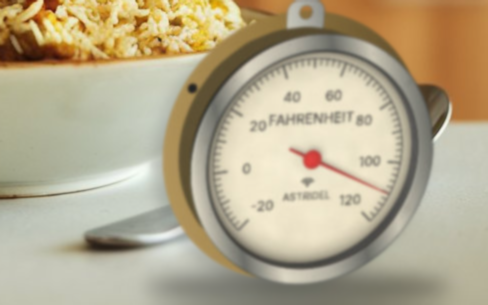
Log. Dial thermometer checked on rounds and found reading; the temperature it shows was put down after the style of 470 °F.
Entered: 110 °F
